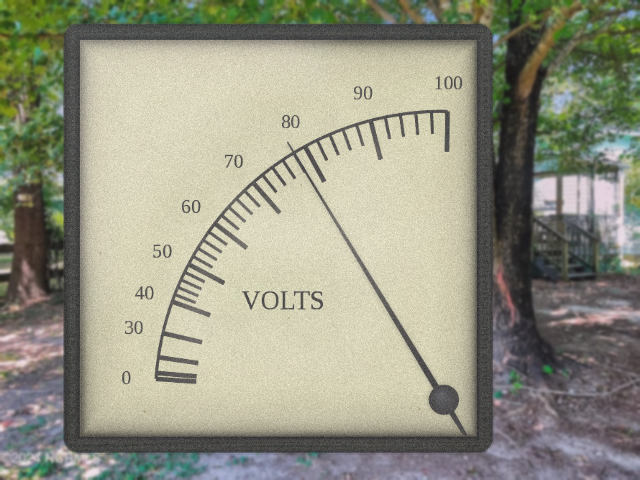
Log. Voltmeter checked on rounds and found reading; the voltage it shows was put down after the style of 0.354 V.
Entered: 78 V
